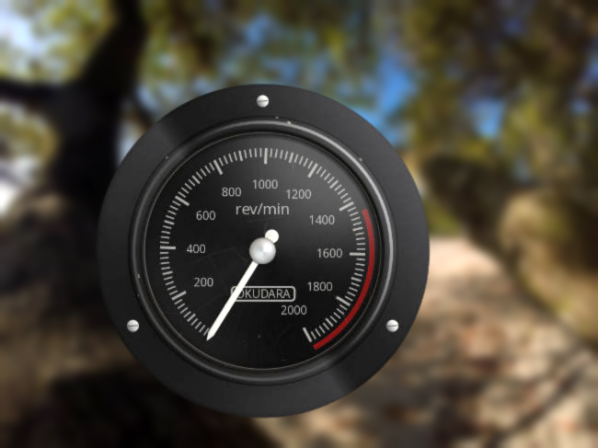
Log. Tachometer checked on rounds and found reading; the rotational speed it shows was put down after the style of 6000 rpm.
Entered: 0 rpm
